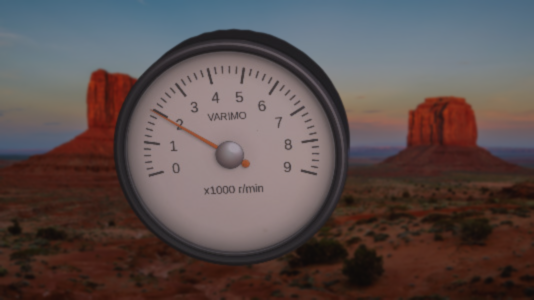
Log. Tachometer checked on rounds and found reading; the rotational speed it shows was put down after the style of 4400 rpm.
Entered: 2000 rpm
